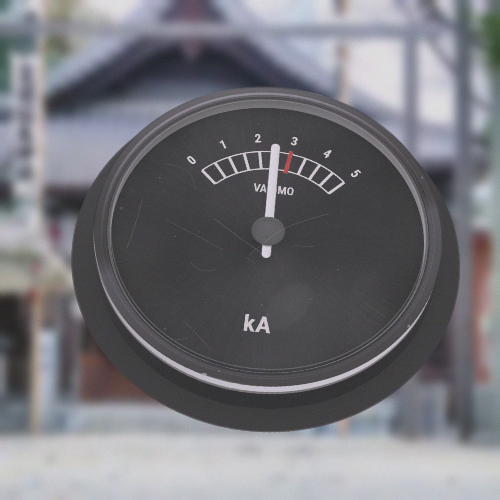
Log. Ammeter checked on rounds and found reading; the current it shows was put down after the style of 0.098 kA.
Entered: 2.5 kA
